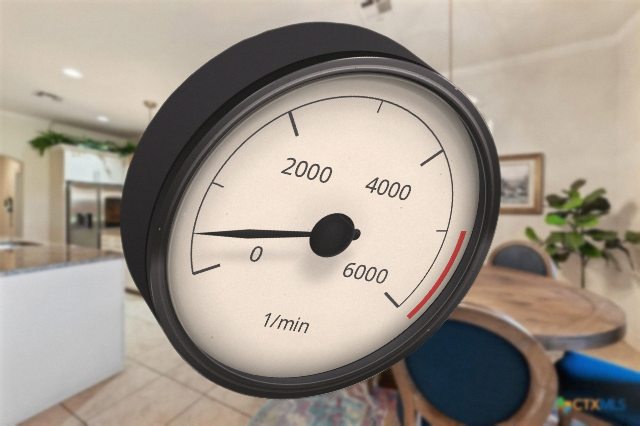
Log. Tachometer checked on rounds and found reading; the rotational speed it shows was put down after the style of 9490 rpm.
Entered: 500 rpm
